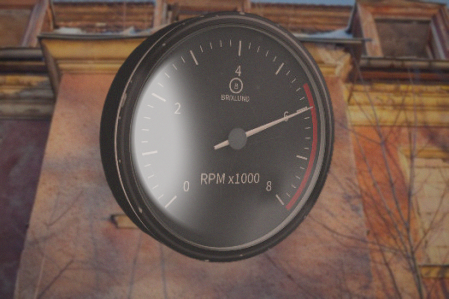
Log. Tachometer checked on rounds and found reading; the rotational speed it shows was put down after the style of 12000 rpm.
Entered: 6000 rpm
